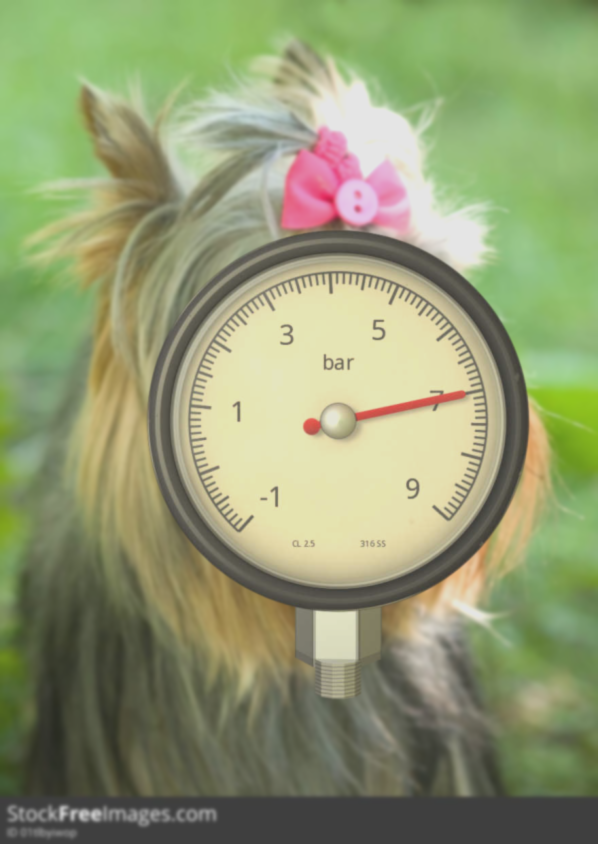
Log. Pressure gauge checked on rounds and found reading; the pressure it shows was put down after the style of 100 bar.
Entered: 7 bar
